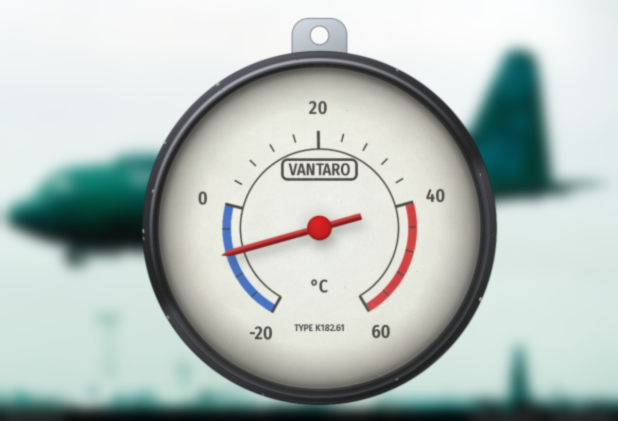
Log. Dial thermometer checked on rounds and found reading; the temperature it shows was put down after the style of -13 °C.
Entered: -8 °C
